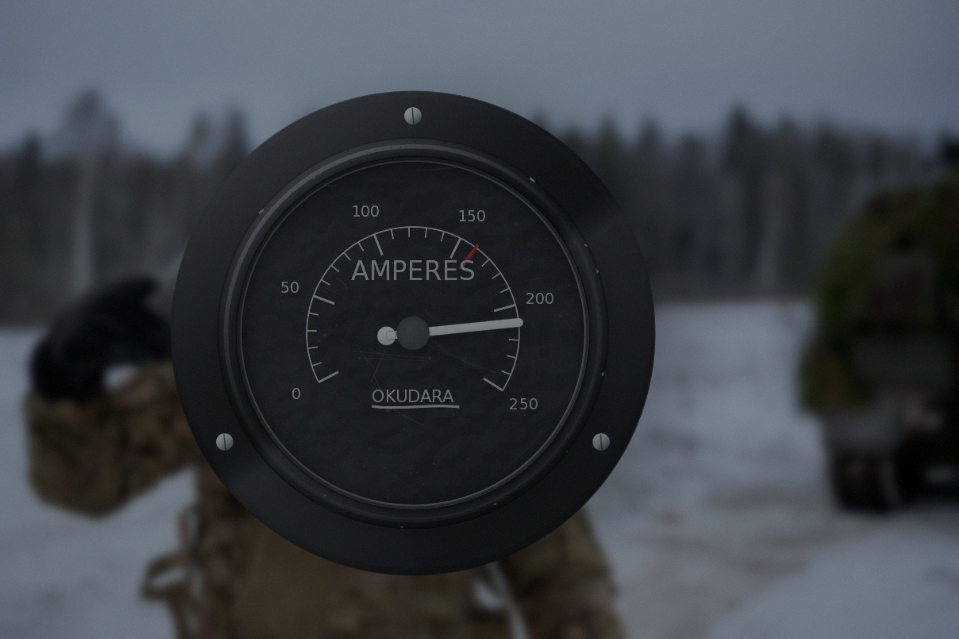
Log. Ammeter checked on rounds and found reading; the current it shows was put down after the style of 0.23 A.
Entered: 210 A
